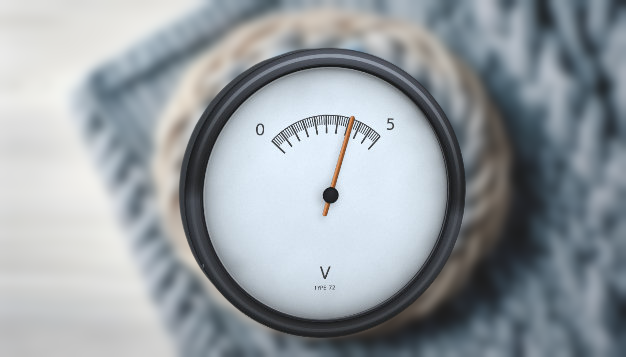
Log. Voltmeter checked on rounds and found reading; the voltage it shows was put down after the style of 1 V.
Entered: 3.5 V
